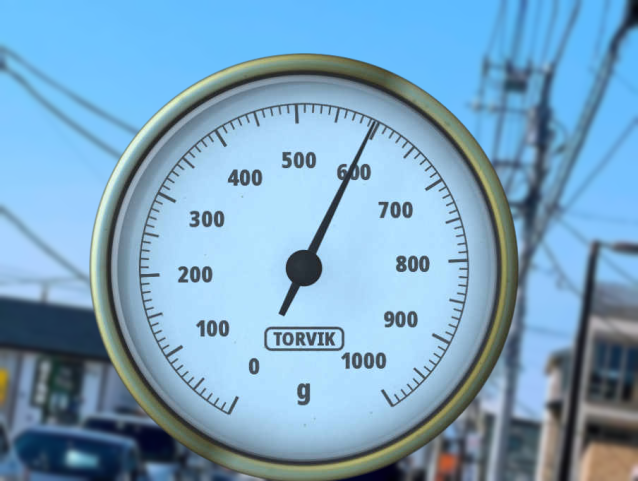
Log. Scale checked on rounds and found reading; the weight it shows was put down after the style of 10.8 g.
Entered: 595 g
